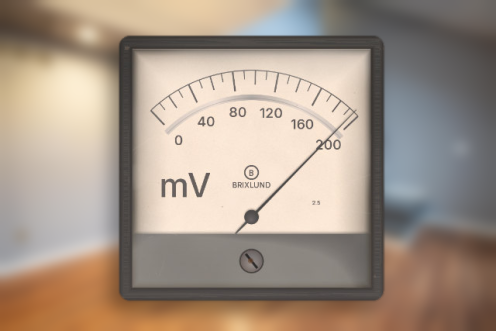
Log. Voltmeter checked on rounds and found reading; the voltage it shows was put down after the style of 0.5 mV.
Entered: 195 mV
